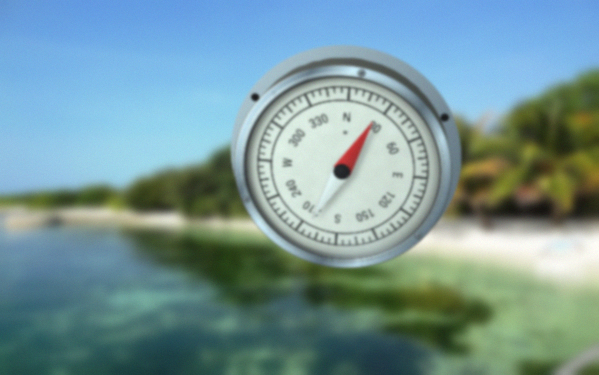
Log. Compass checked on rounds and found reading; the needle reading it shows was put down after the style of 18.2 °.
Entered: 25 °
